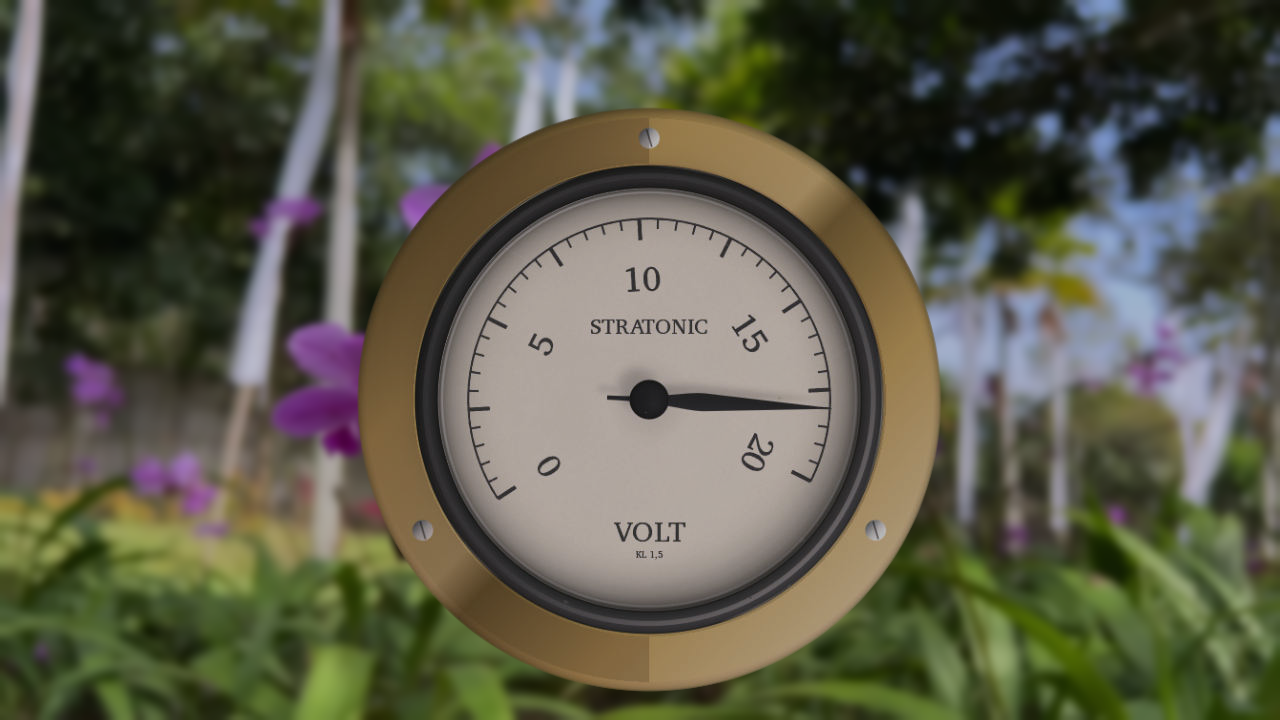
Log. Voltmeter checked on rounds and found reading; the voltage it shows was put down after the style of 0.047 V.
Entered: 18 V
